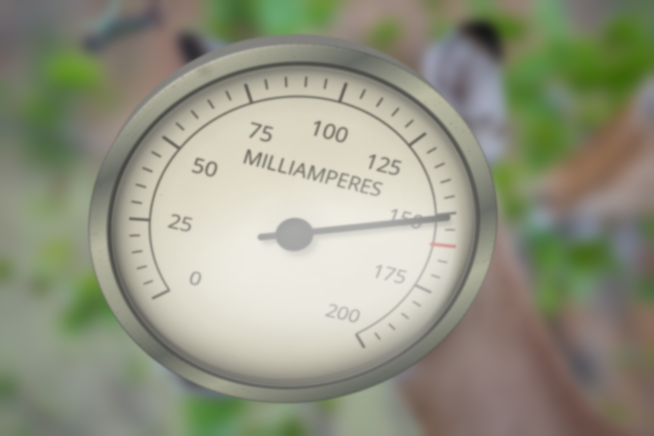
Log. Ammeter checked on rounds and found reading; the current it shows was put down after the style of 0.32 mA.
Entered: 150 mA
